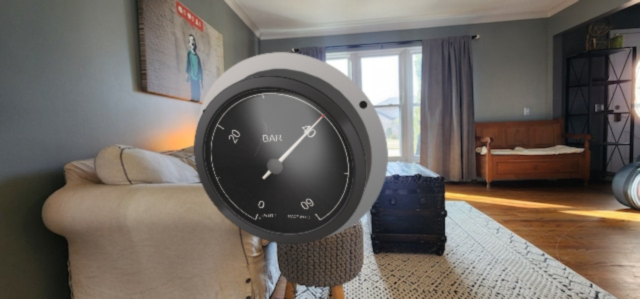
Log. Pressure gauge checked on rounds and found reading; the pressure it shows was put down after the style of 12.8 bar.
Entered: 40 bar
